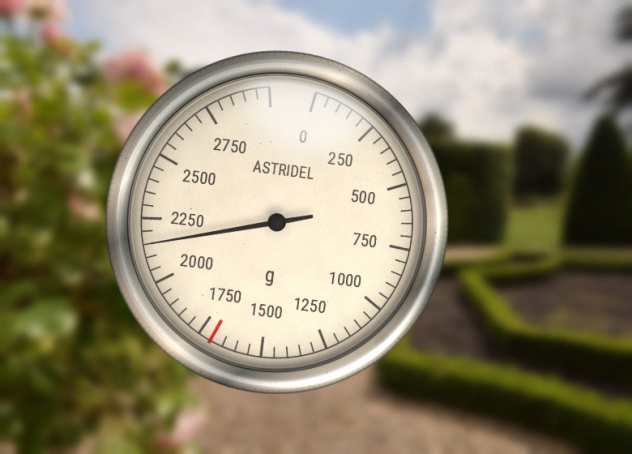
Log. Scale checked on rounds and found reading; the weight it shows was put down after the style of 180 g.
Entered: 2150 g
